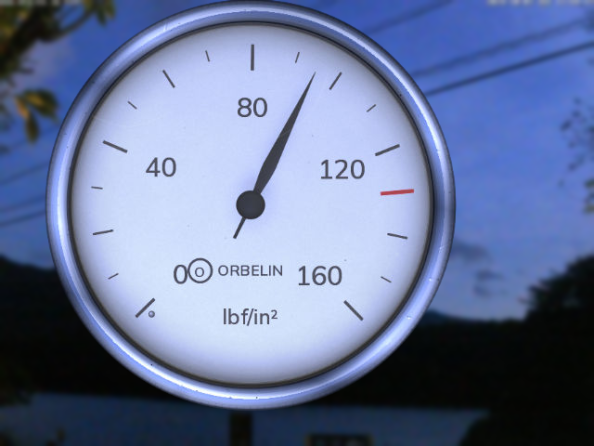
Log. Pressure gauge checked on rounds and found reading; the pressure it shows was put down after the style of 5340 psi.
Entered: 95 psi
